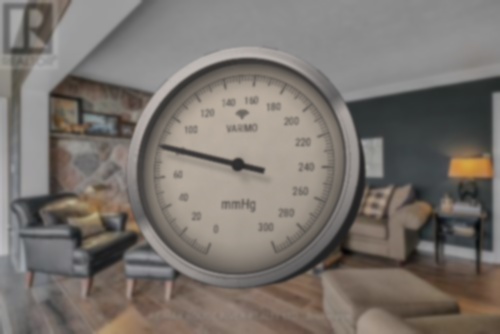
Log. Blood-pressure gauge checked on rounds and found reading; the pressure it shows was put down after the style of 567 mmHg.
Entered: 80 mmHg
